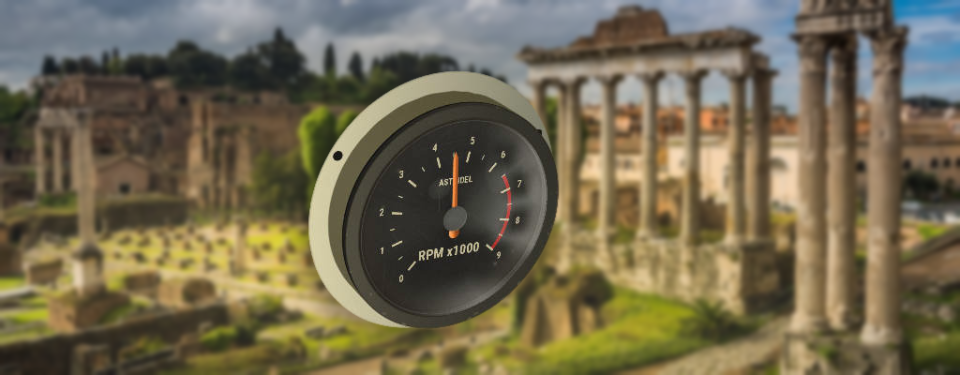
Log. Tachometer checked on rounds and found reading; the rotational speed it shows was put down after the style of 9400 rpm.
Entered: 4500 rpm
